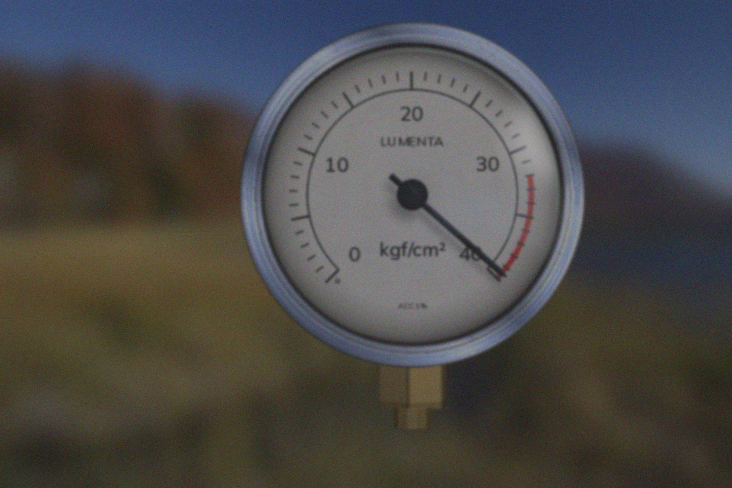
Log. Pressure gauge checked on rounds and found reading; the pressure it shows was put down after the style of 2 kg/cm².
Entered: 39.5 kg/cm²
